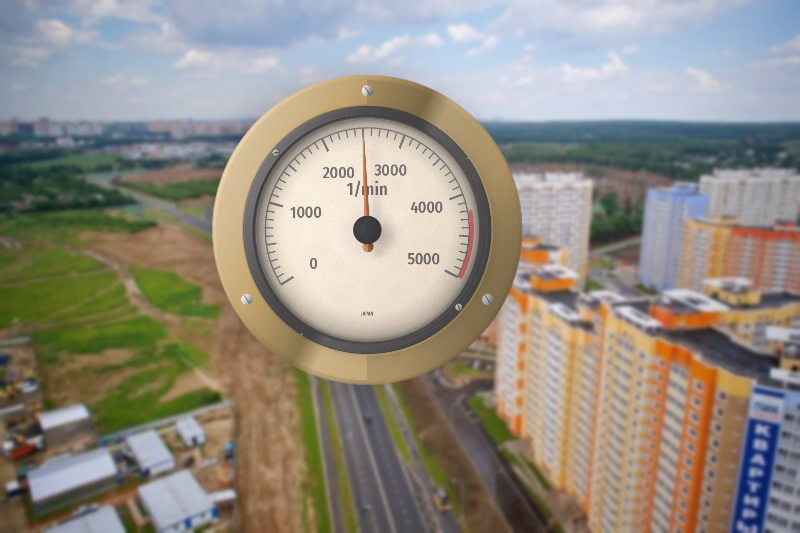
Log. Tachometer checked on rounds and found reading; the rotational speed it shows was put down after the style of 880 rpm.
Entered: 2500 rpm
